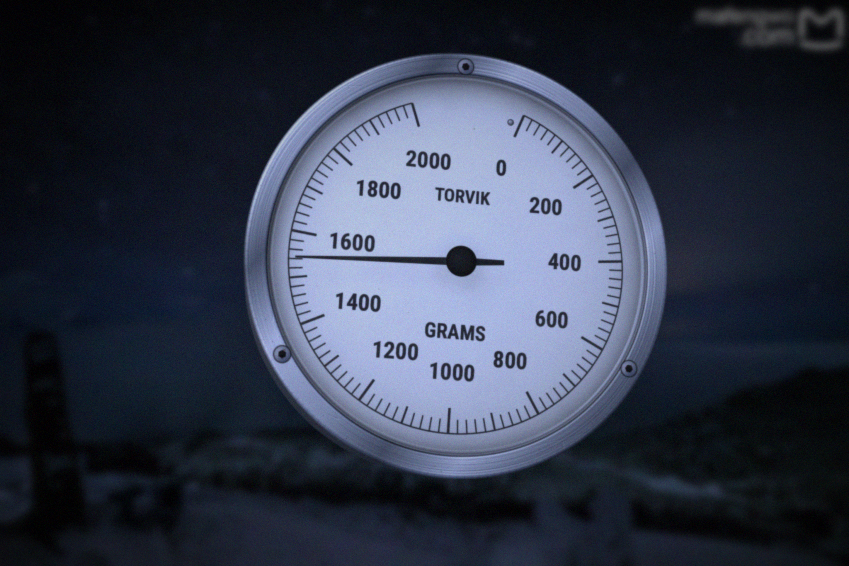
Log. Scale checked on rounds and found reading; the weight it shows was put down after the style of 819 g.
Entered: 1540 g
